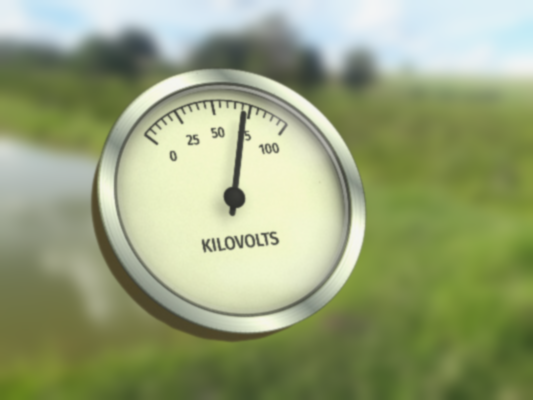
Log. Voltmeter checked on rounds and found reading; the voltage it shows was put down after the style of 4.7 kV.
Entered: 70 kV
